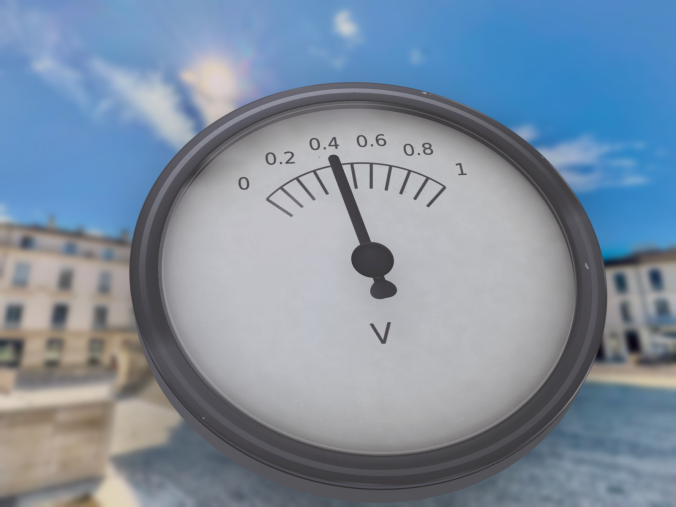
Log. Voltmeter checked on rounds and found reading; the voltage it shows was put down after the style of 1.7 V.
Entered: 0.4 V
